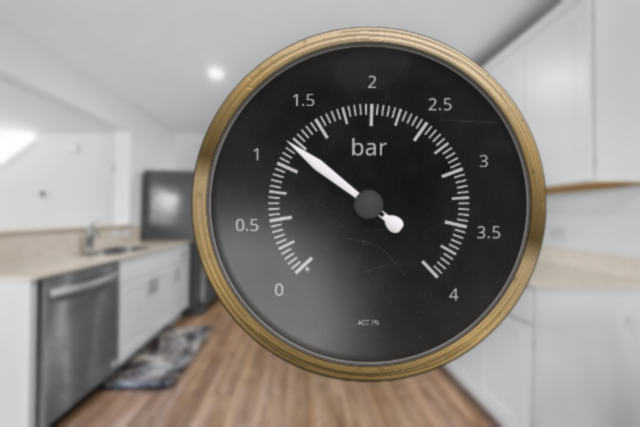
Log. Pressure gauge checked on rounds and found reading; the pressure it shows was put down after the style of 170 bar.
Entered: 1.2 bar
